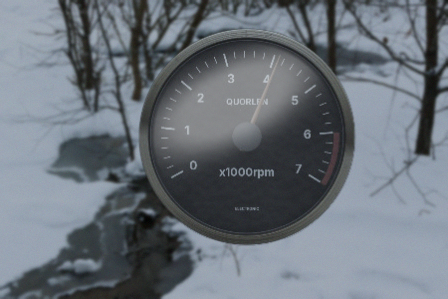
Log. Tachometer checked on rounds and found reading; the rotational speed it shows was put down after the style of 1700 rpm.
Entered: 4100 rpm
